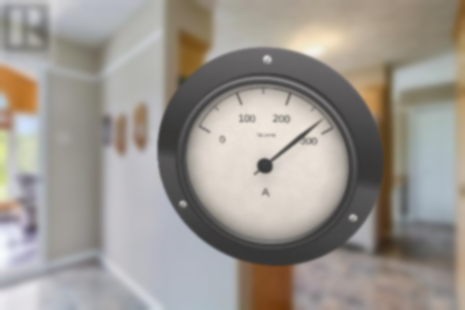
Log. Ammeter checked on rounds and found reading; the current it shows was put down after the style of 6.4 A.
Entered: 275 A
